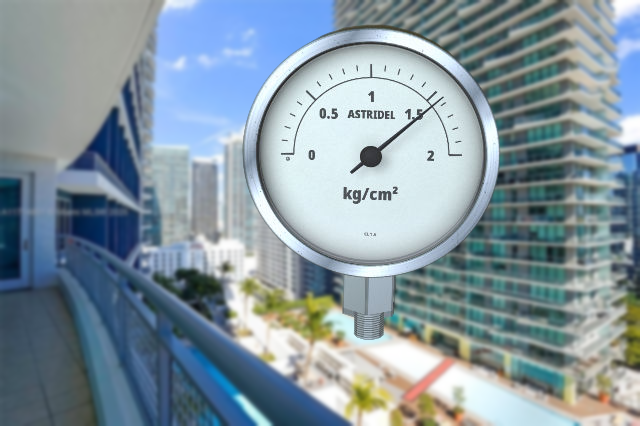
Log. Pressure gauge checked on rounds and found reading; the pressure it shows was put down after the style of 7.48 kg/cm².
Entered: 1.55 kg/cm²
